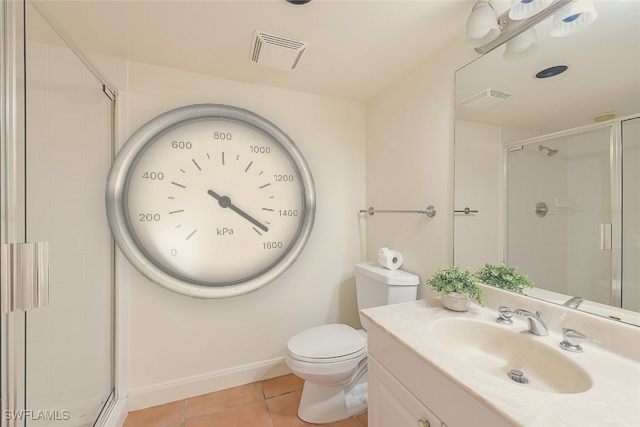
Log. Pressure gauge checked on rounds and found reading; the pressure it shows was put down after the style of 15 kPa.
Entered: 1550 kPa
